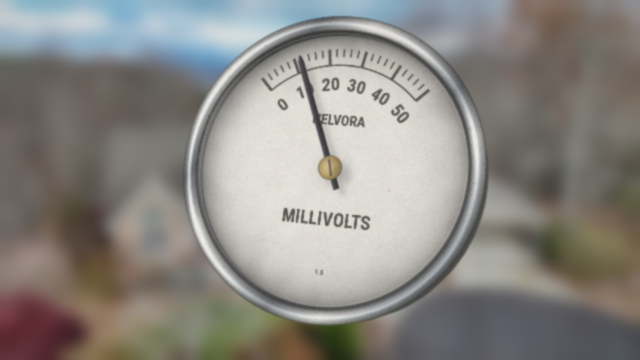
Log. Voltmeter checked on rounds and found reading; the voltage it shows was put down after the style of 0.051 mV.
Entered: 12 mV
